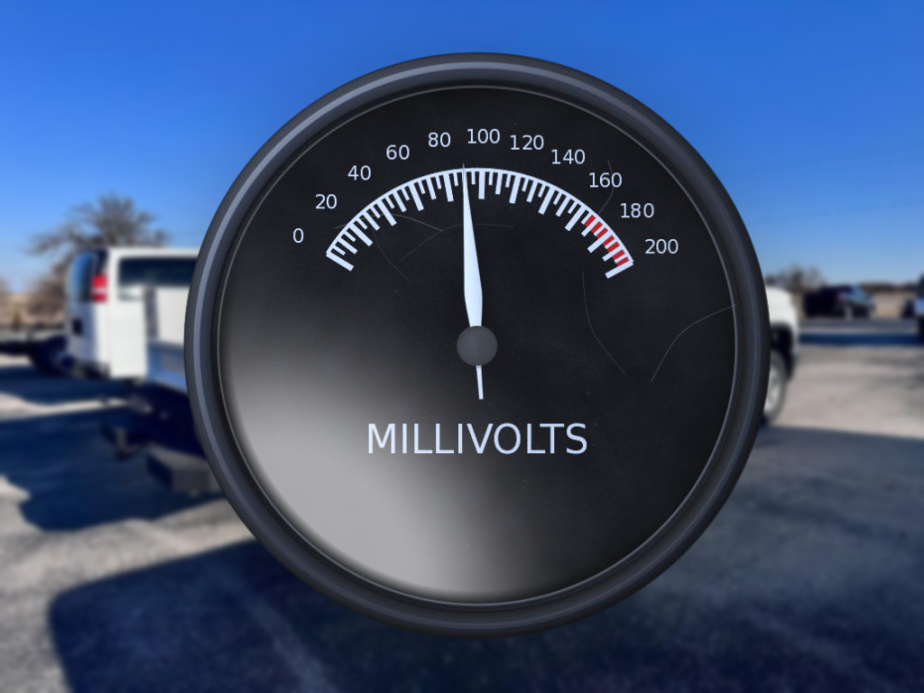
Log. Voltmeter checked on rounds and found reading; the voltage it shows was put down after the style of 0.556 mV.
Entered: 90 mV
